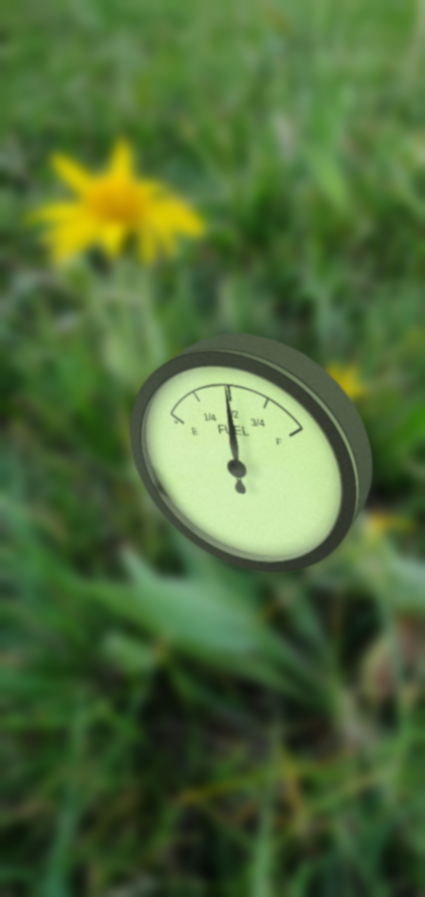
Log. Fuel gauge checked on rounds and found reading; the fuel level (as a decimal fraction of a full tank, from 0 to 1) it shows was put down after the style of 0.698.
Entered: 0.5
